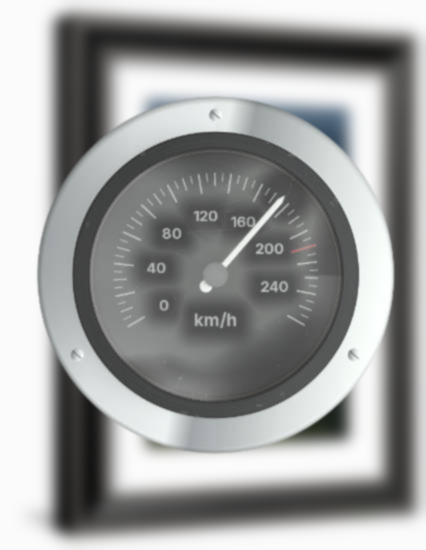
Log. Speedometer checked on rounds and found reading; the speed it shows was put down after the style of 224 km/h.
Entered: 175 km/h
